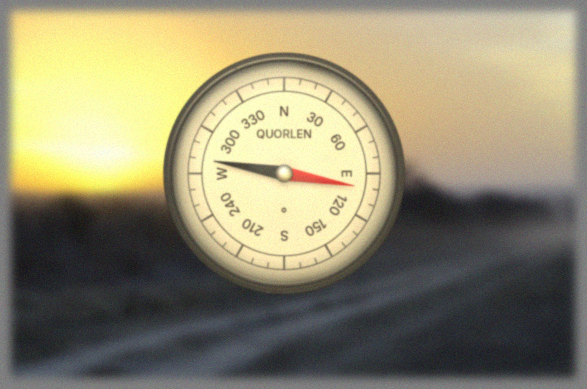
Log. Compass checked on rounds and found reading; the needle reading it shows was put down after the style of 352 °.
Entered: 100 °
